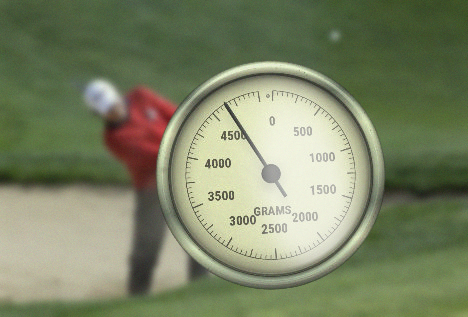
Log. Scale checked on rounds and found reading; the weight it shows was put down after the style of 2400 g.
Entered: 4650 g
